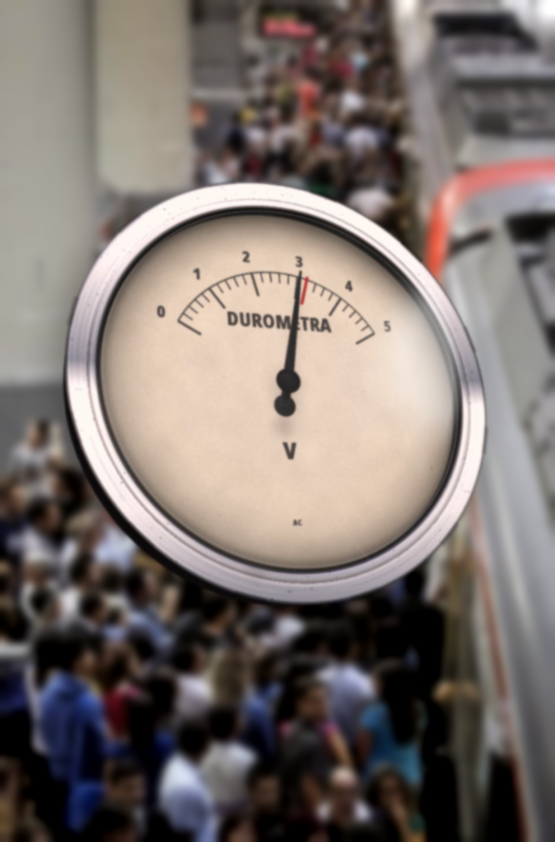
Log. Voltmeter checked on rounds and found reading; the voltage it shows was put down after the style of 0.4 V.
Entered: 3 V
